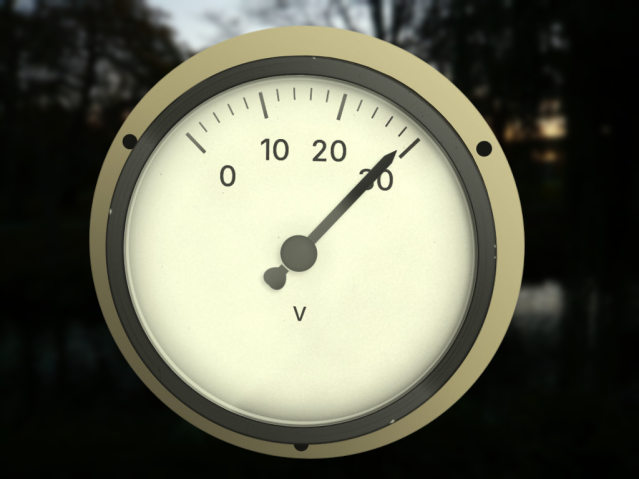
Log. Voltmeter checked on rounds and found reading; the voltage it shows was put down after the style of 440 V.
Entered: 29 V
